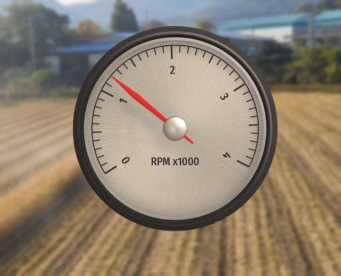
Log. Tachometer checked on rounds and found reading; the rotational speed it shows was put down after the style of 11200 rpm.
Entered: 1200 rpm
